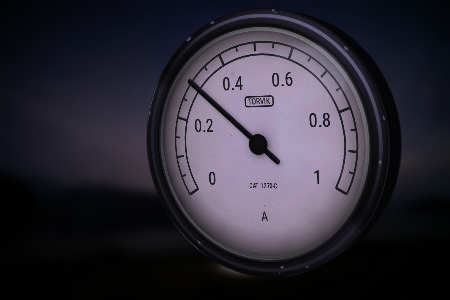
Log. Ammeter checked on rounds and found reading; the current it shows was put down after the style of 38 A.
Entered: 0.3 A
